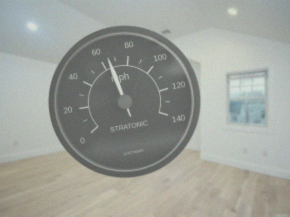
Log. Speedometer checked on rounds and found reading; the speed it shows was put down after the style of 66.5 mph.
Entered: 65 mph
